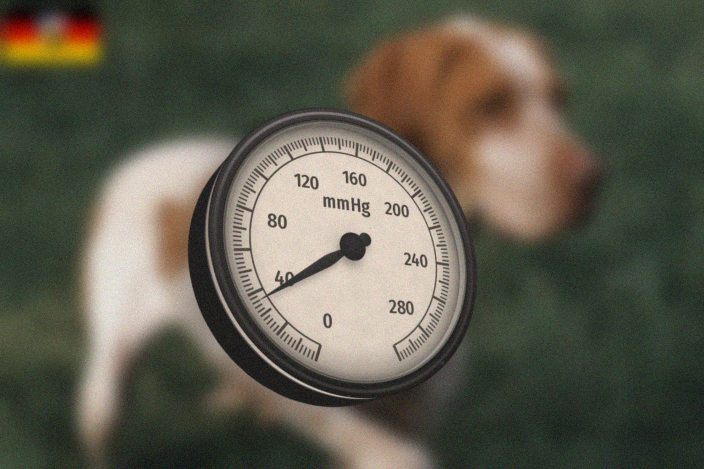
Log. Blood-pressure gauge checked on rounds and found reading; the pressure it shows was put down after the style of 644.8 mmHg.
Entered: 36 mmHg
